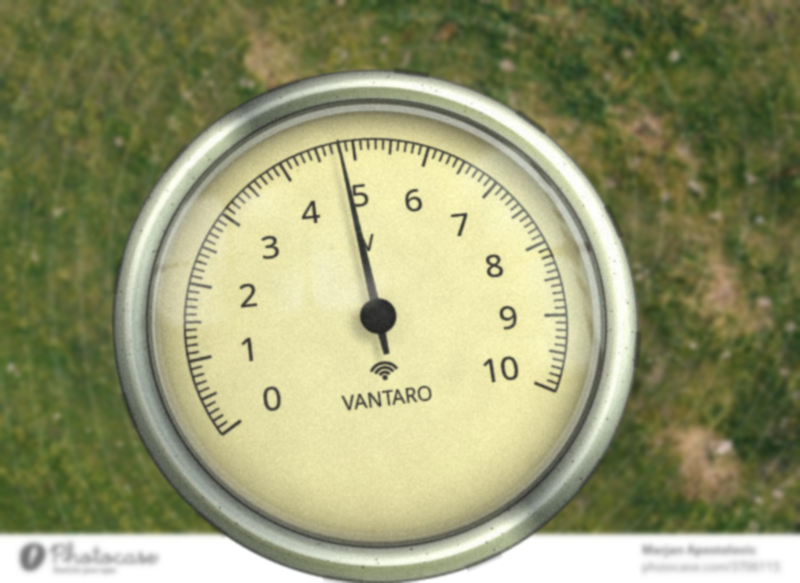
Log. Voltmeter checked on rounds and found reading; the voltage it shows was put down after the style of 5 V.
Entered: 4.8 V
